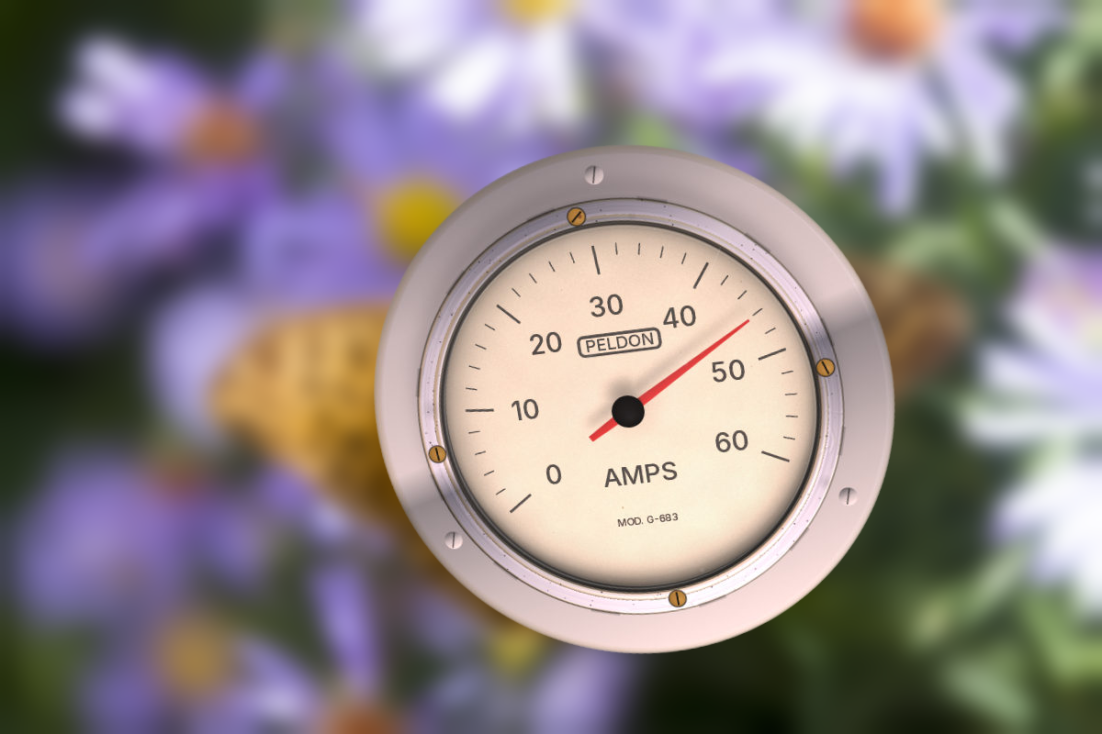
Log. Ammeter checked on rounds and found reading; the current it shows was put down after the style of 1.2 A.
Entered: 46 A
